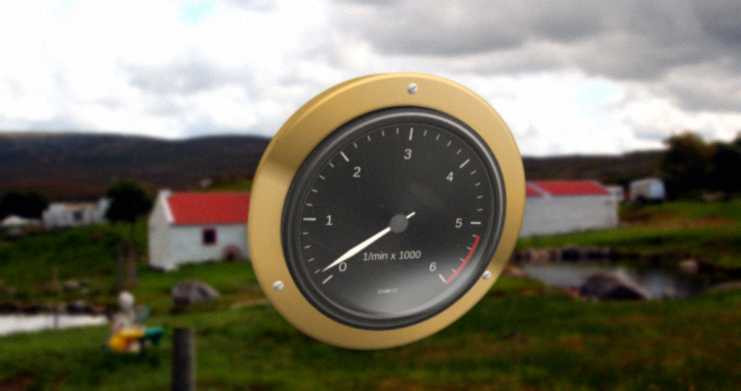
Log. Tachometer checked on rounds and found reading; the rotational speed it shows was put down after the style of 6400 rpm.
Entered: 200 rpm
